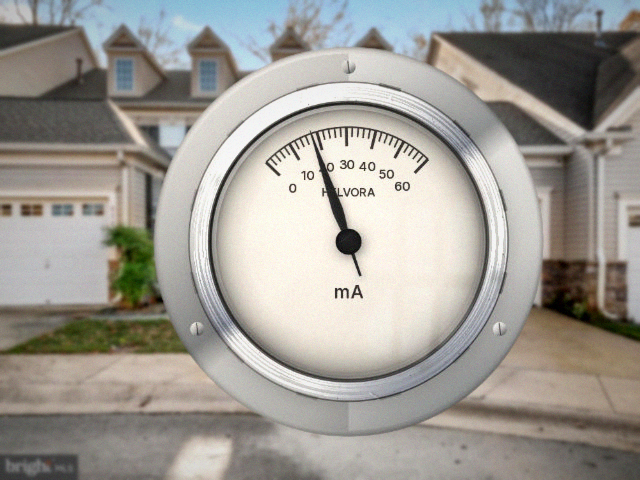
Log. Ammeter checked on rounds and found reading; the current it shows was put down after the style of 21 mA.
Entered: 18 mA
